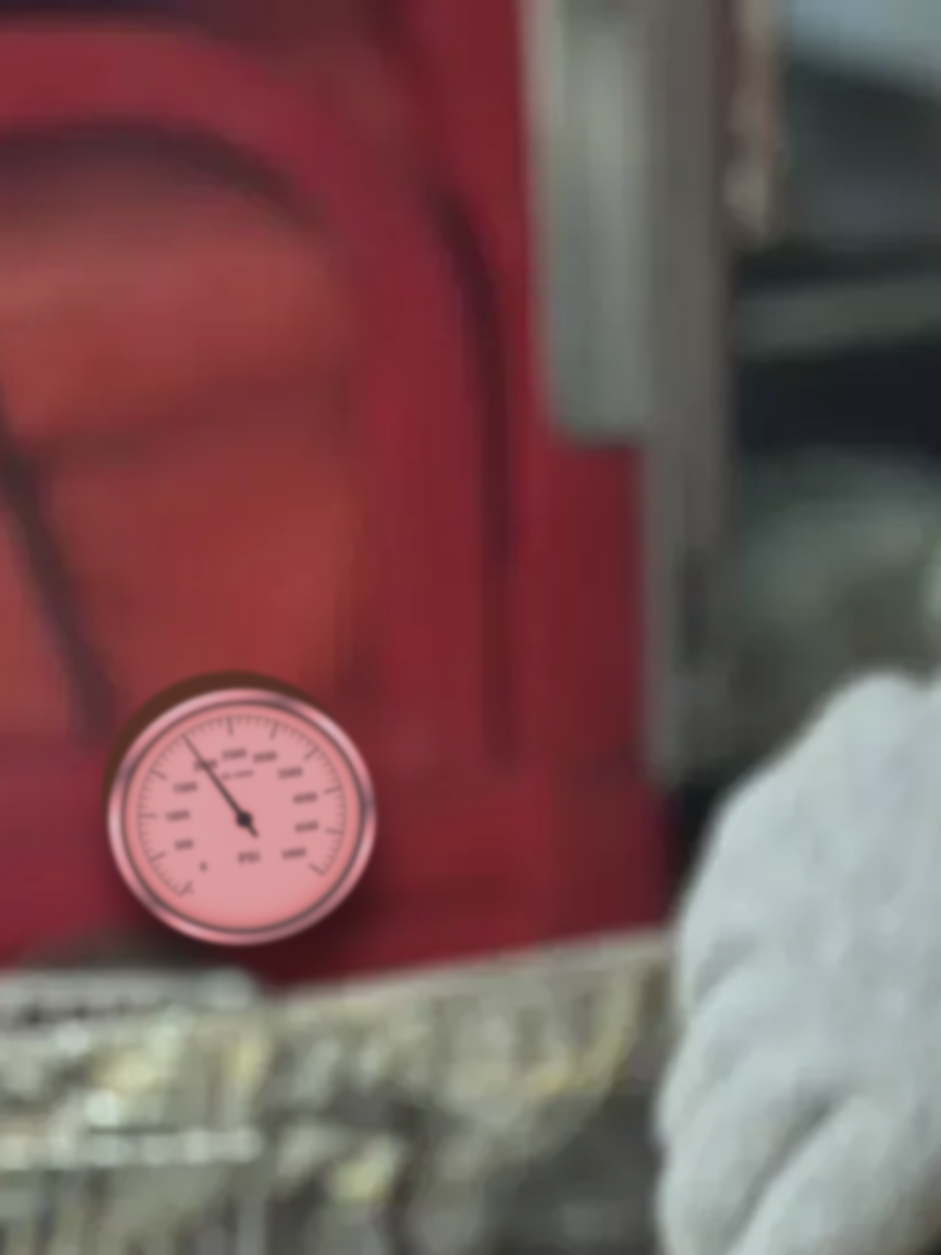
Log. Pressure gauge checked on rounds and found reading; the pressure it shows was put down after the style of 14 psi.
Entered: 2000 psi
